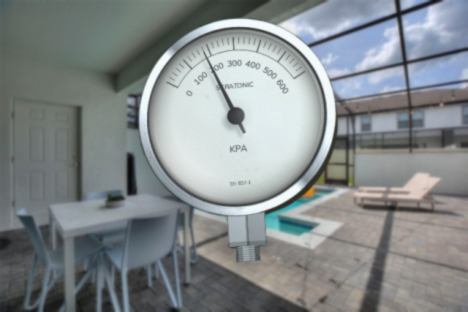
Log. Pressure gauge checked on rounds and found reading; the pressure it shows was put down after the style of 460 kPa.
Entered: 180 kPa
